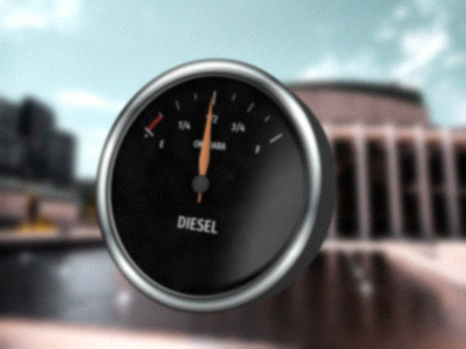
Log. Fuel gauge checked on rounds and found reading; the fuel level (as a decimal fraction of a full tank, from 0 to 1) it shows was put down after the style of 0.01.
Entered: 0.5
